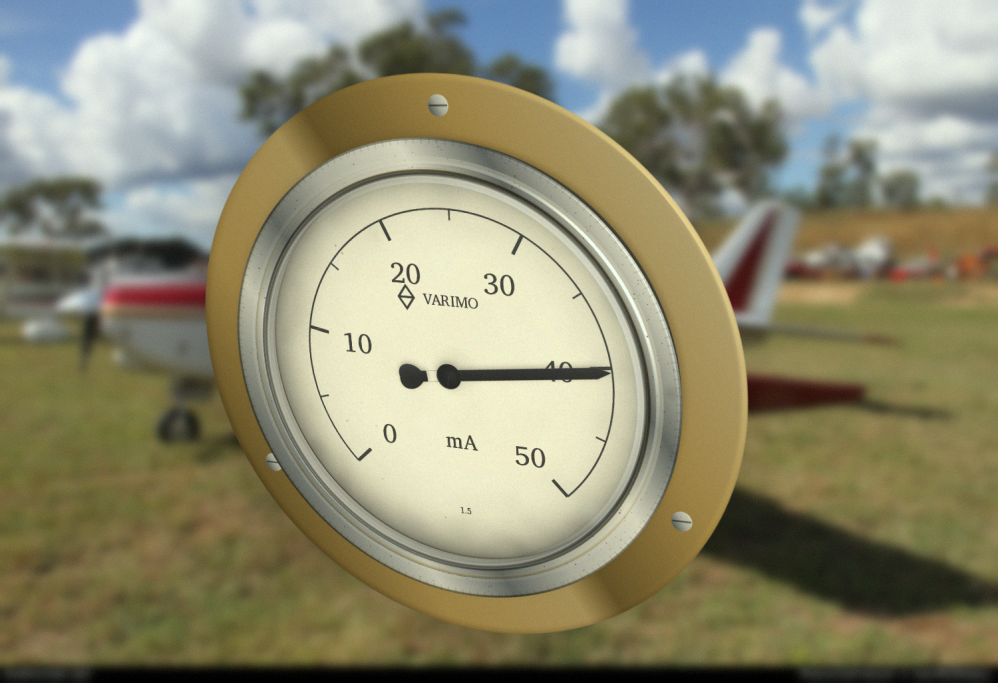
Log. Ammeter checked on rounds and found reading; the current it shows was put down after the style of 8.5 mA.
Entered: 40 mA
